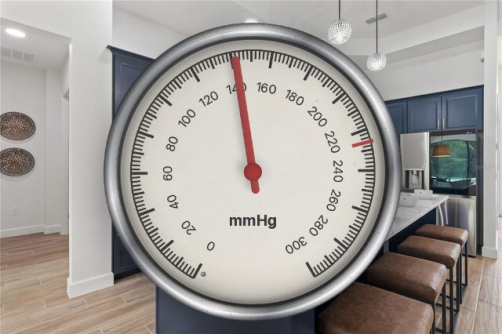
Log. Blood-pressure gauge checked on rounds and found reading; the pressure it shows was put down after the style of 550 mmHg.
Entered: 142 mmHg
